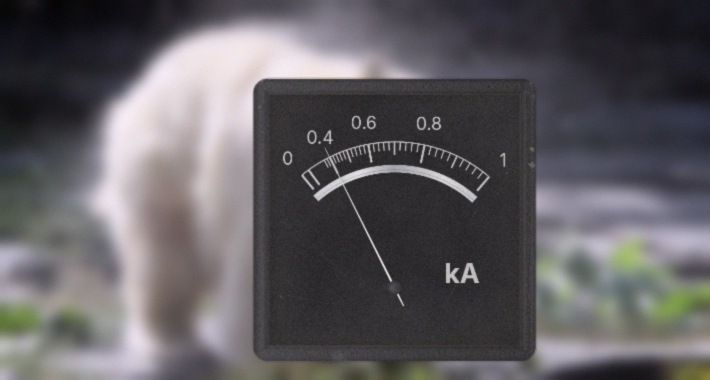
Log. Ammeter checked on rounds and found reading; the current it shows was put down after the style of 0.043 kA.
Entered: 0.4 kA
